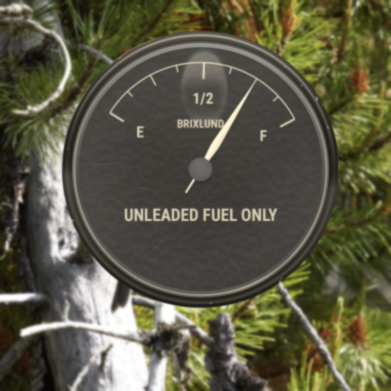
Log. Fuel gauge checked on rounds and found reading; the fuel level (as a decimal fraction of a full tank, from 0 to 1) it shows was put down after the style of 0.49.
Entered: 0.75
